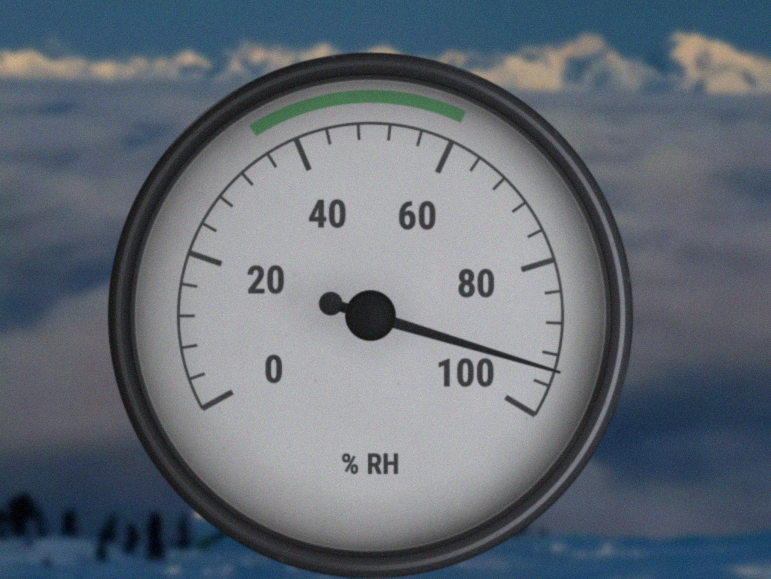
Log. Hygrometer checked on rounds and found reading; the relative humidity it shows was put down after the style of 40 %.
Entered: 94 %
